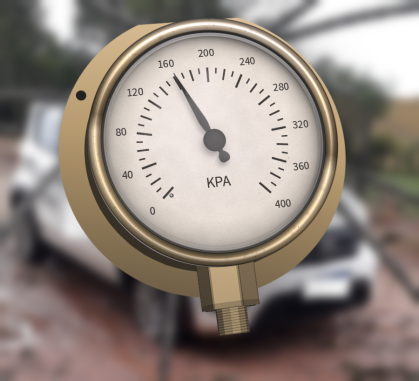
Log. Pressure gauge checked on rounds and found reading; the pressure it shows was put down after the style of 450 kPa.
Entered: 160 kPa
